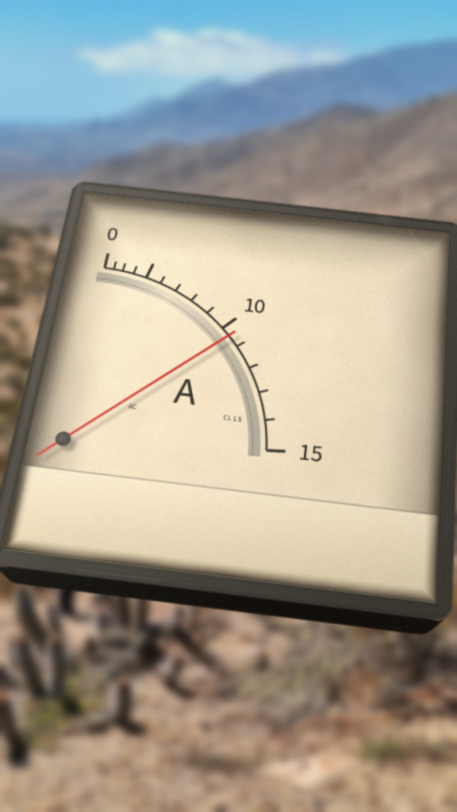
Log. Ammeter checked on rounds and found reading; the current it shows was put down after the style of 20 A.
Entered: 10.5 A
